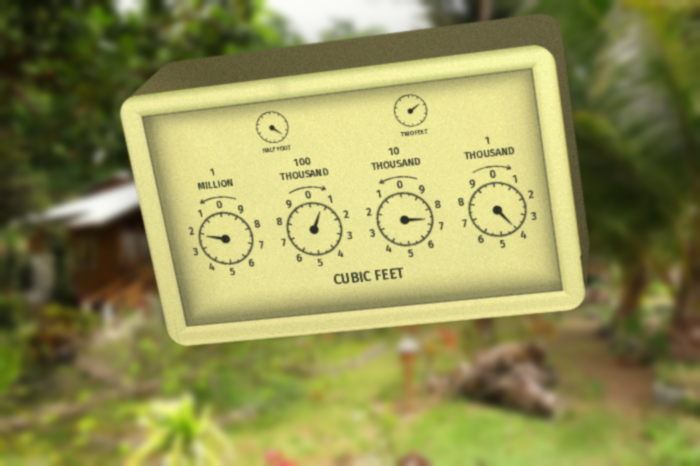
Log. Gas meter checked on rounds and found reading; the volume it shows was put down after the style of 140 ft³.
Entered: 207400 ft³
